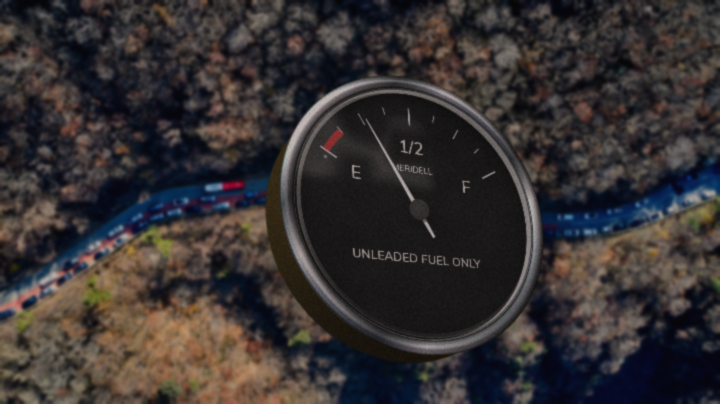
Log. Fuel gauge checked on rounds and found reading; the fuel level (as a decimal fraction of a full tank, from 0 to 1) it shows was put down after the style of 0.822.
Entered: 0.25
